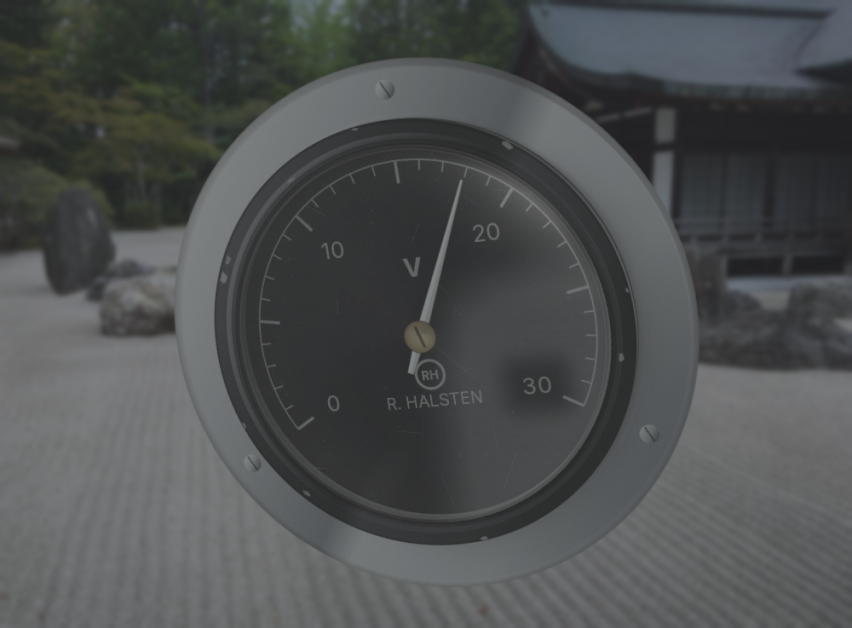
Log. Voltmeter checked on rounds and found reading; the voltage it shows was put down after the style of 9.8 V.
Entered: 18 V
